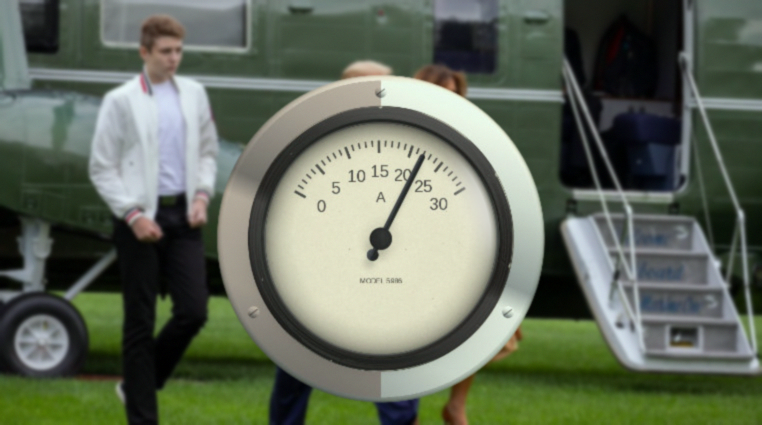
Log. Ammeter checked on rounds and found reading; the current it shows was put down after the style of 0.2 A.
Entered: 22 A
